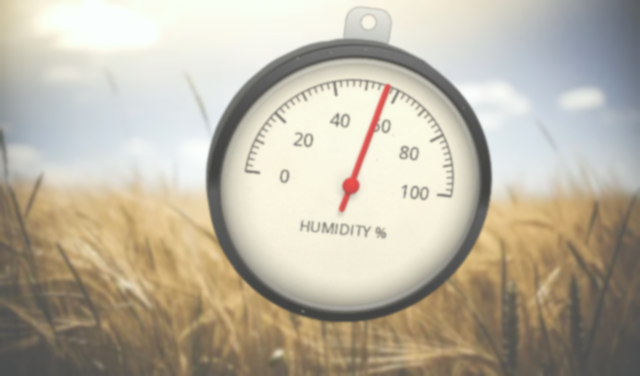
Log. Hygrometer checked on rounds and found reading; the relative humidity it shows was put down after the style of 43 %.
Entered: 56 %
